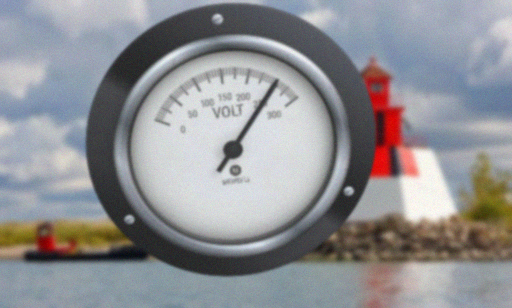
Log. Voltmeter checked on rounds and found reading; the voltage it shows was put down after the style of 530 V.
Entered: 250 V
